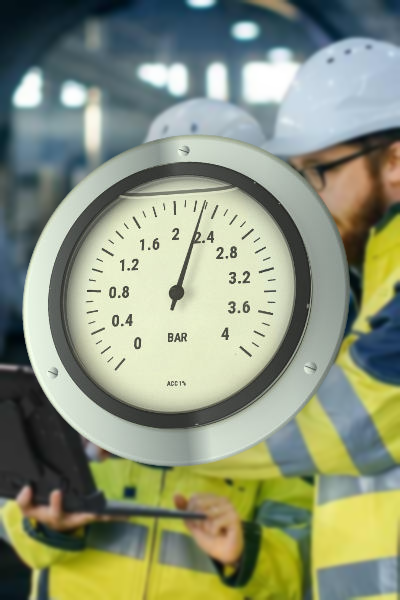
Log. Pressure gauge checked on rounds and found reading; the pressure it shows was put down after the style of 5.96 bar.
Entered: 2.3 bar
